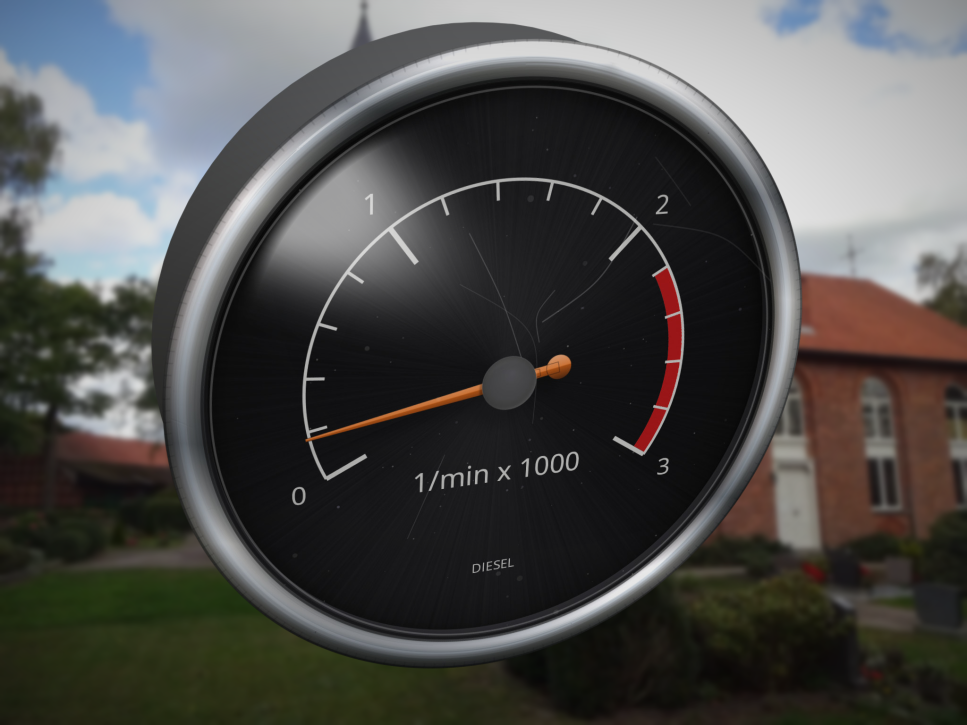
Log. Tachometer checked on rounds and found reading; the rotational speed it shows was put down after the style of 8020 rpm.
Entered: 200 rpm
